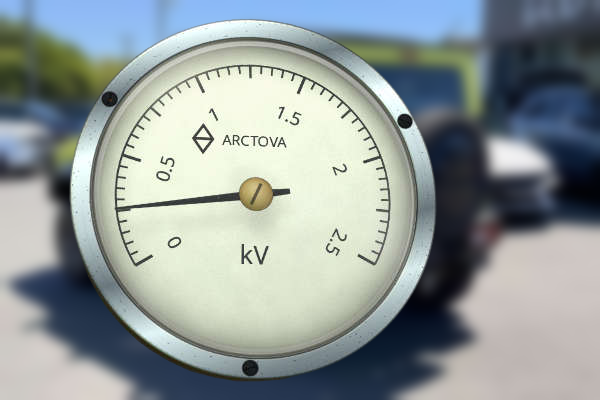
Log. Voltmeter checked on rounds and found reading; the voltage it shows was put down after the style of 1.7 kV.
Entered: 0.25 kV
